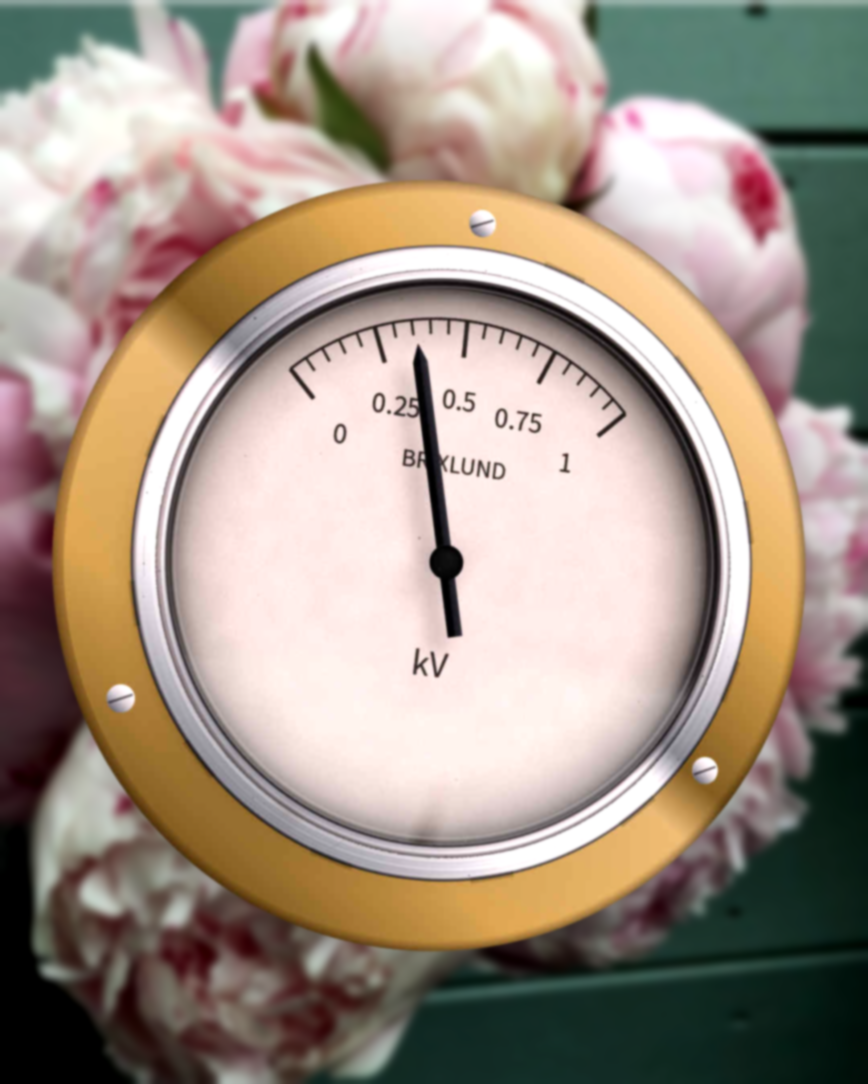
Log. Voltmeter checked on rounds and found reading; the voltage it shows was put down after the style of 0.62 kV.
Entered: 0.35 kV
